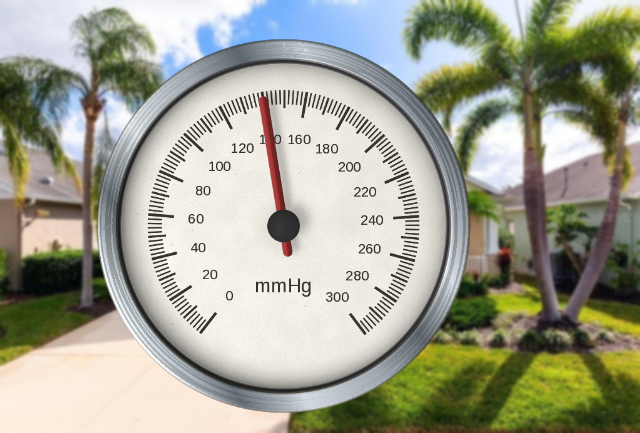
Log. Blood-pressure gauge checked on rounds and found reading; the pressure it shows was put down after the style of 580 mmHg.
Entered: 140 mmHg
